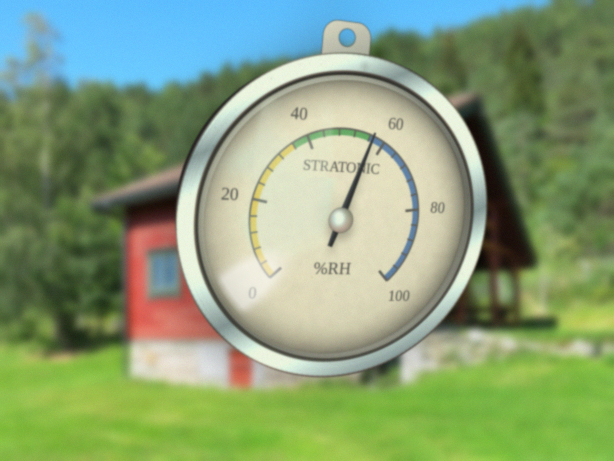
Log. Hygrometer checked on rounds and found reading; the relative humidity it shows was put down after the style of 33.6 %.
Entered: 56 %
